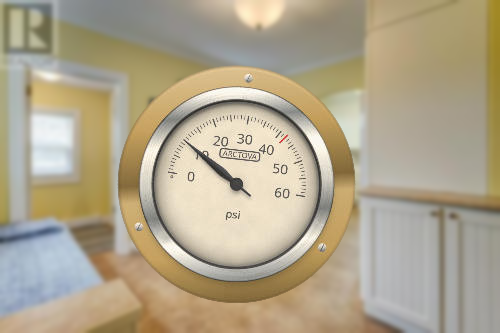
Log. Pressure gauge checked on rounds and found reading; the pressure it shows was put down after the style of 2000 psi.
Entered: 10 psi
